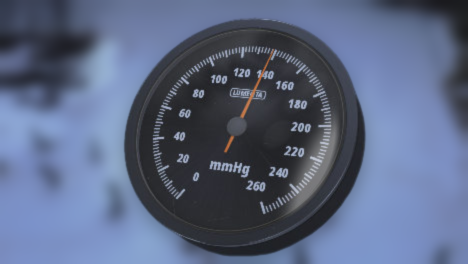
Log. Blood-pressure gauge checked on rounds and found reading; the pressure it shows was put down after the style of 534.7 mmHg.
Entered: 140 mmHg
